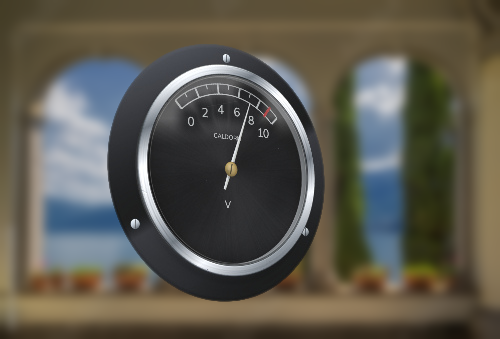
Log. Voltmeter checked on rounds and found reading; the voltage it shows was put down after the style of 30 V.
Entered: 7 V
